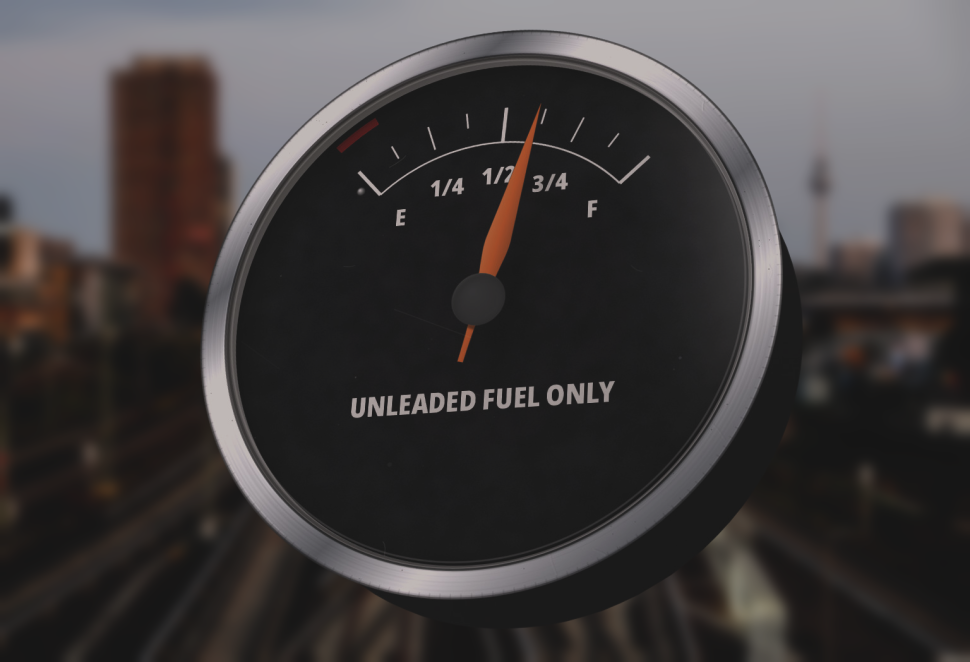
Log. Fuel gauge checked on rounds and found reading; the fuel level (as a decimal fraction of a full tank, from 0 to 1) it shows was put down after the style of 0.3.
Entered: 0.625
